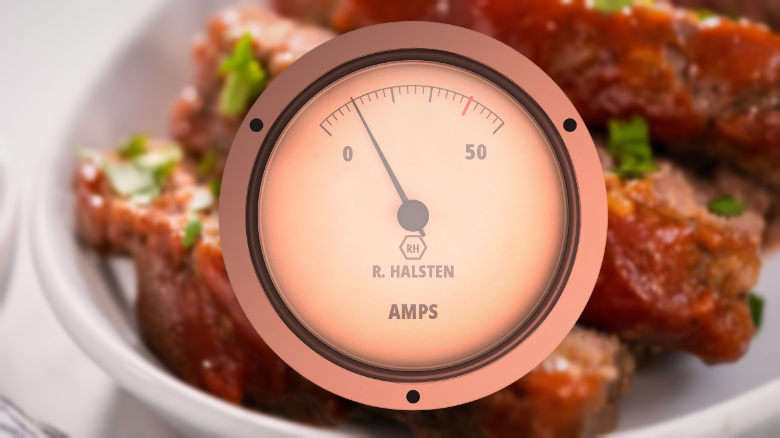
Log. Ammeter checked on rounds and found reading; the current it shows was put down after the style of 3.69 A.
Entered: 10 A
